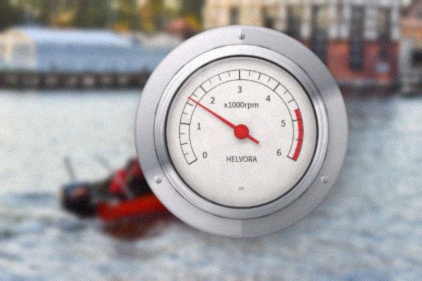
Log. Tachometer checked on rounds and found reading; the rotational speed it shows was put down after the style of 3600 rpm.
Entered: 1625 rpm
